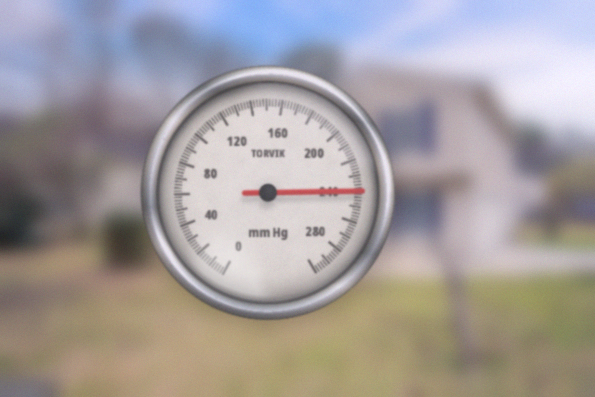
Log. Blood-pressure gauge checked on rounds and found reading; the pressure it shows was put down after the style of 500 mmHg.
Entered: 240 mmHg
